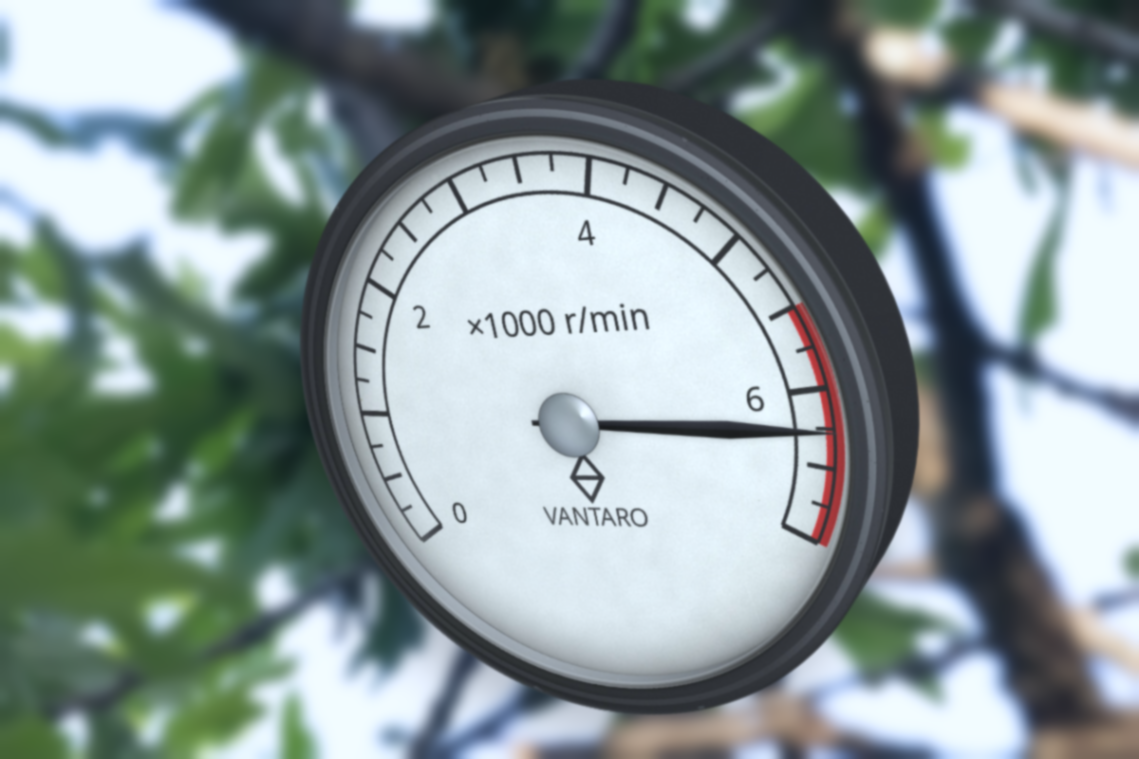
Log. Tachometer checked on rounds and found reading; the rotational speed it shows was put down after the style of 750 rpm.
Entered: 6250 rpm
